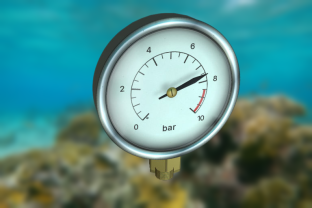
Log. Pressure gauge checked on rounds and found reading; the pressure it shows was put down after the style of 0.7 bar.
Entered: 7.5 bar
